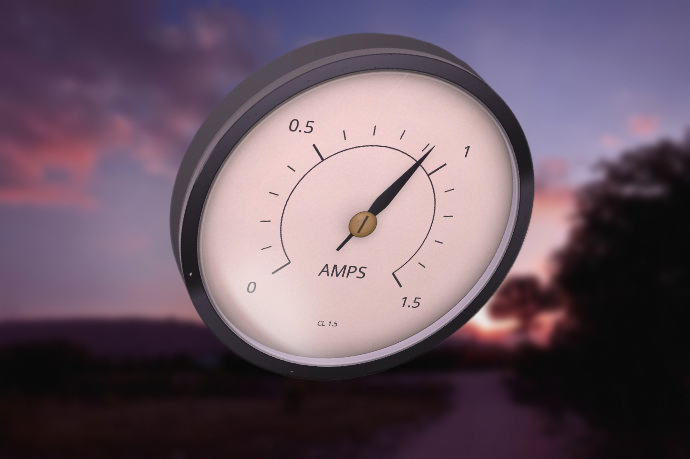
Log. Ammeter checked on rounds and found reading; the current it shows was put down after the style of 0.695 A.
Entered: 0.9 A
